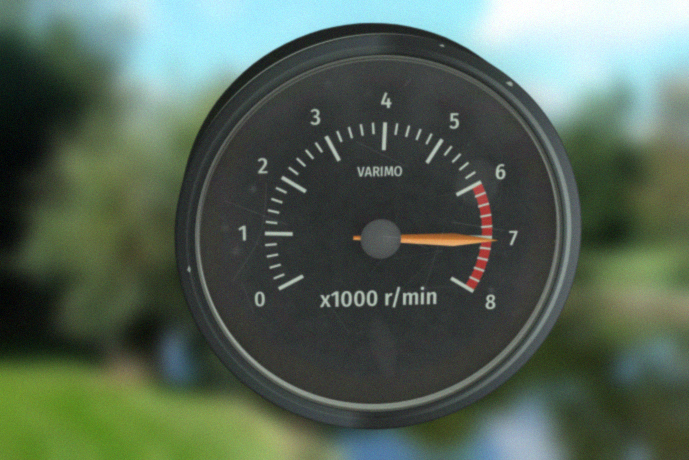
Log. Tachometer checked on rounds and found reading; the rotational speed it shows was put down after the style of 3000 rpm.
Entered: 7000 rpm
